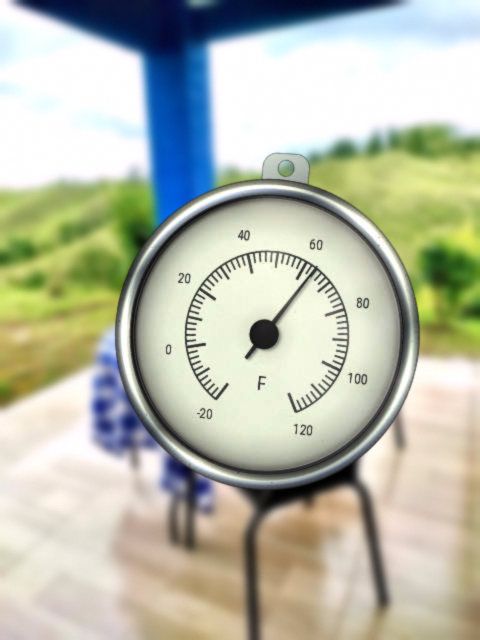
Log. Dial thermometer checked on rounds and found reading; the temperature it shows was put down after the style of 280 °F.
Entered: 64 °F
